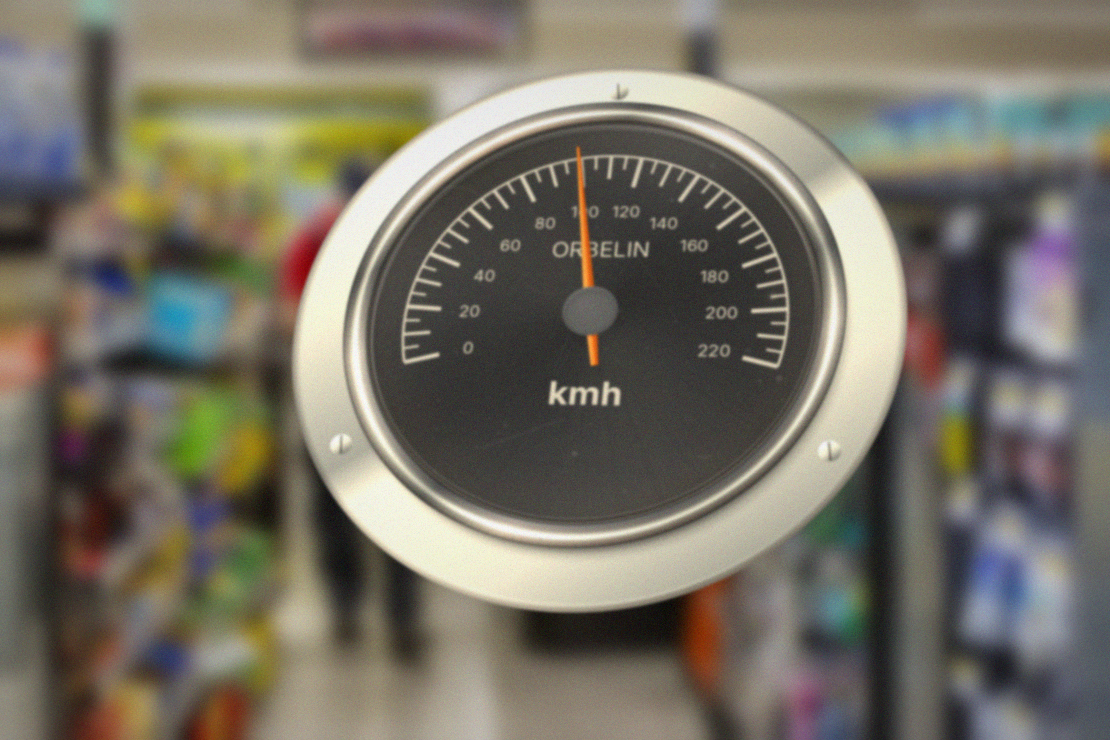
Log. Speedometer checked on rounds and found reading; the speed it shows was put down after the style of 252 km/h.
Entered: 100 km/h
